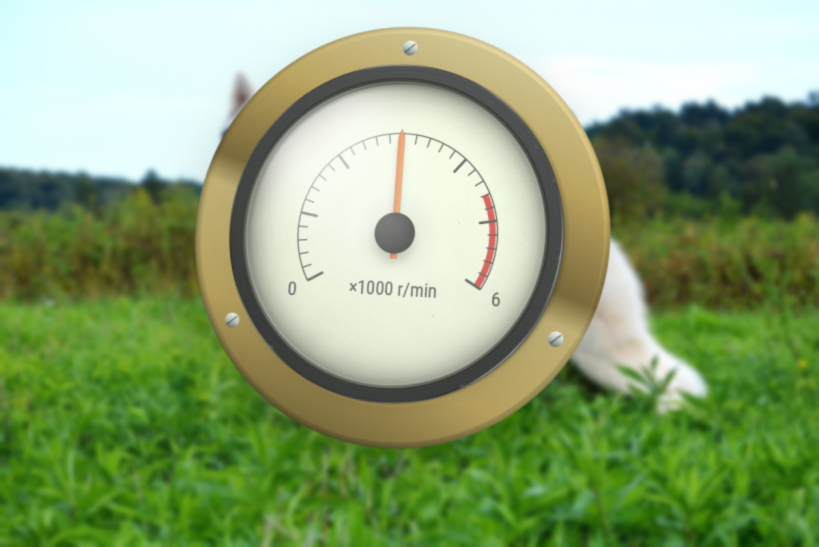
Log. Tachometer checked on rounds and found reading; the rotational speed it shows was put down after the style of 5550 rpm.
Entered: 3000 rpm
